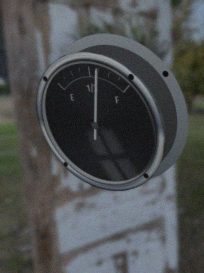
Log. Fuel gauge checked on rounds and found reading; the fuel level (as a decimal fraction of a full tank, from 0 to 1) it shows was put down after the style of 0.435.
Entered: 0.625
